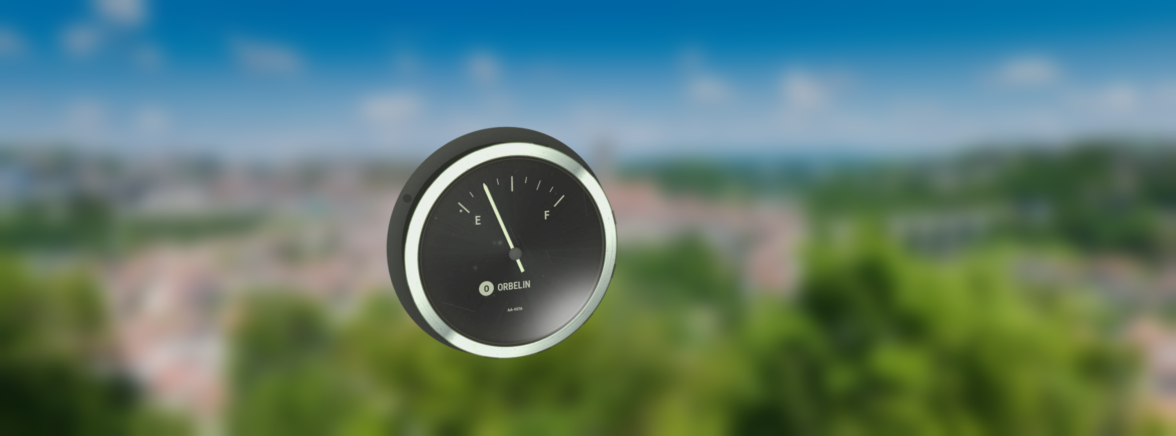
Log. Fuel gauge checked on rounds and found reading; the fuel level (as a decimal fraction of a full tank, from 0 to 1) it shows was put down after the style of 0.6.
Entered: 0.25
